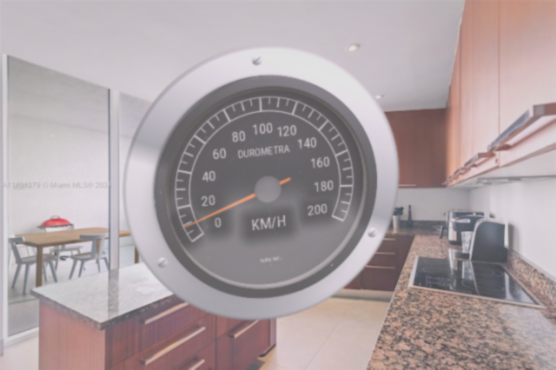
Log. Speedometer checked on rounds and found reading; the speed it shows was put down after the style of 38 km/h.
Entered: 10 km/h
